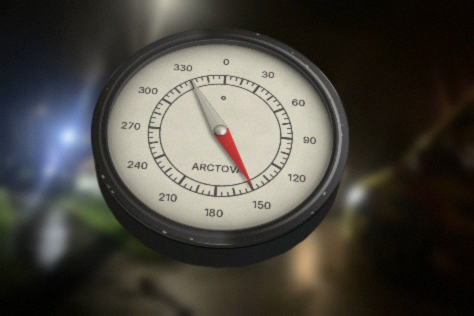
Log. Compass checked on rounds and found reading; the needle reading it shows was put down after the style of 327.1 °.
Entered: 150 °
